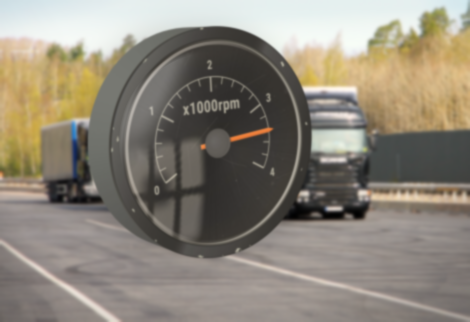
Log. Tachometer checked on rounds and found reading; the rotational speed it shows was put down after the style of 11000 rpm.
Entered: 3400 rpm
